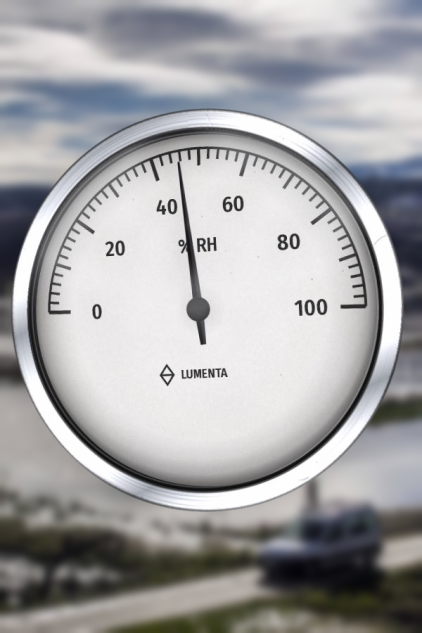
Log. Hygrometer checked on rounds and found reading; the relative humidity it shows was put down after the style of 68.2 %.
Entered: 46 %
